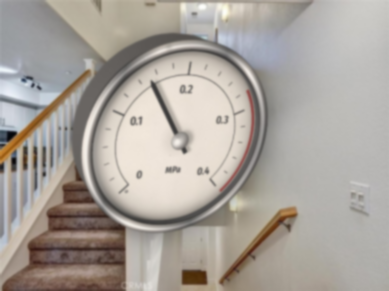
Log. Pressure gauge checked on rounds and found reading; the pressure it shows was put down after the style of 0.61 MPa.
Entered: 0.15 MPa
